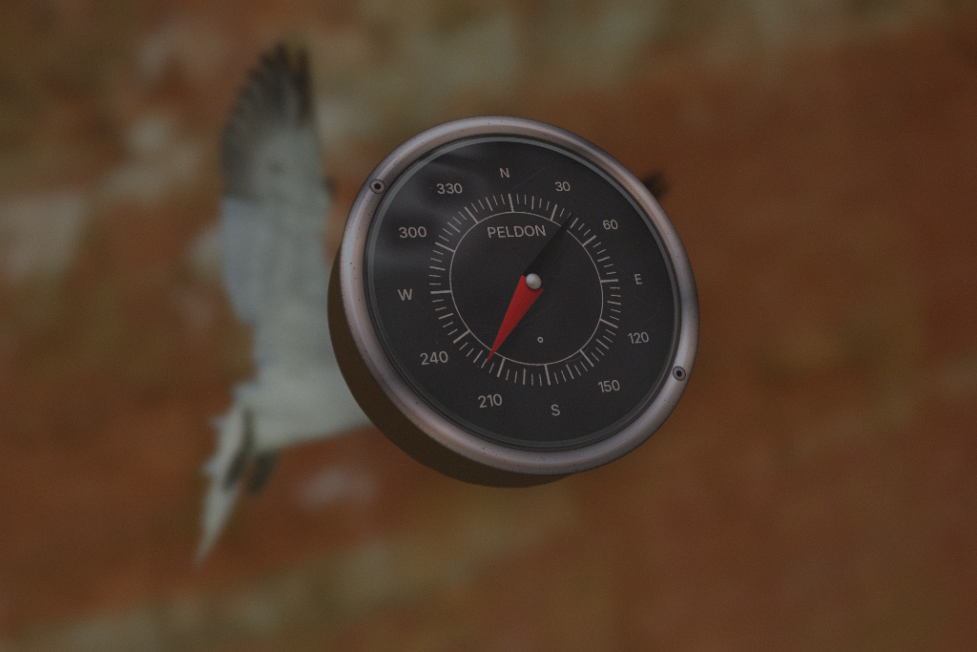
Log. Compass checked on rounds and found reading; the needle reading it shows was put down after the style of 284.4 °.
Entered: 220 °
